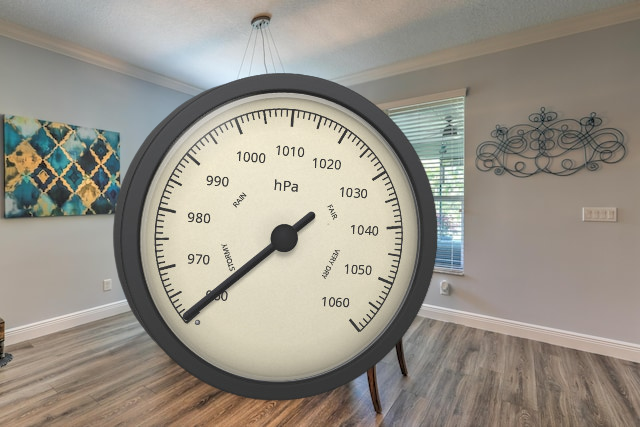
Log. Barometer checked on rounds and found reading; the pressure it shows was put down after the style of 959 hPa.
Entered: 961 hPa
